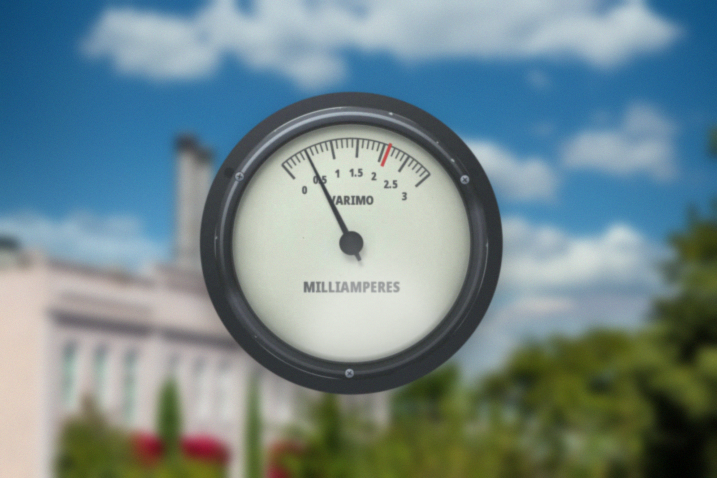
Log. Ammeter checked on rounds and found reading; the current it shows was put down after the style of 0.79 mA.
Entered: 0.5 mA
